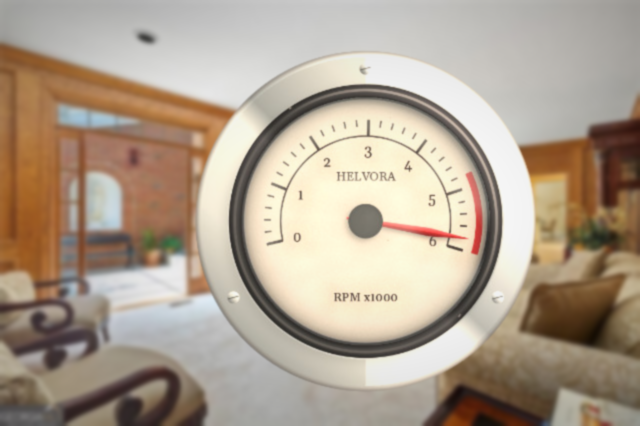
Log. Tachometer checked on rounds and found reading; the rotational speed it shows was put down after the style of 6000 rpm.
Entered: 5800 rpm
